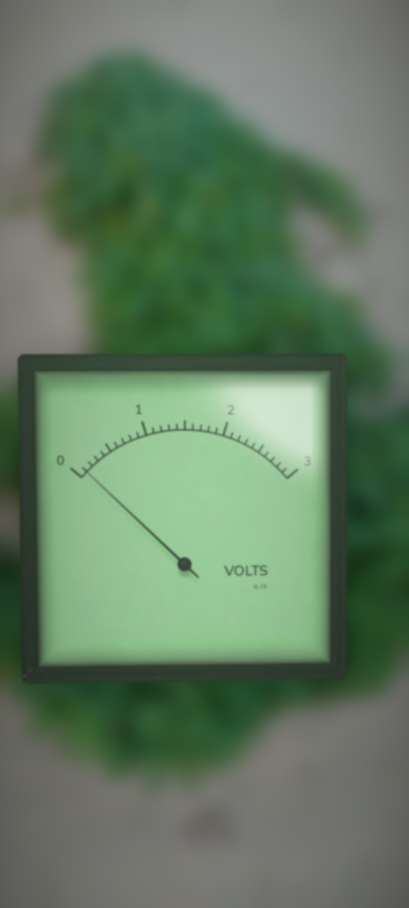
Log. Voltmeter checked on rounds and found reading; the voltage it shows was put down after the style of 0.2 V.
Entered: 0.1 V
